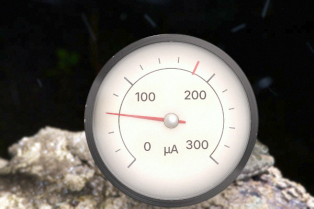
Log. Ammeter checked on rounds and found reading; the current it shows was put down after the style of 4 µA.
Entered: 60 µA
